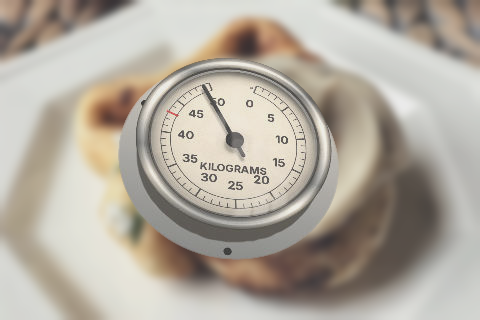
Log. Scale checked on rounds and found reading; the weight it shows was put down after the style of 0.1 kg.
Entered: 49 kg
